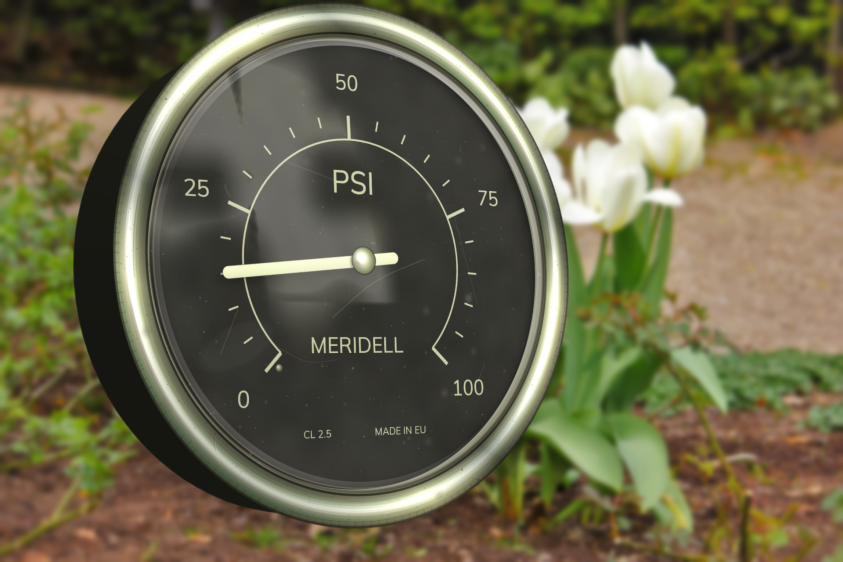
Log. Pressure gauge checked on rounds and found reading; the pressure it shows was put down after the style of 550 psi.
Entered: 15 psi
